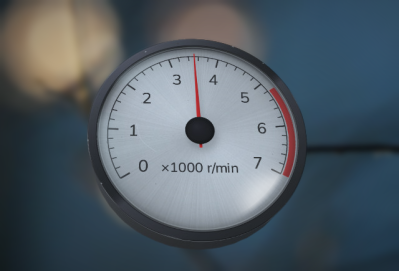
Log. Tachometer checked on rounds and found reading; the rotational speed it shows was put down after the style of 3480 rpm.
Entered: 3500 rpm
